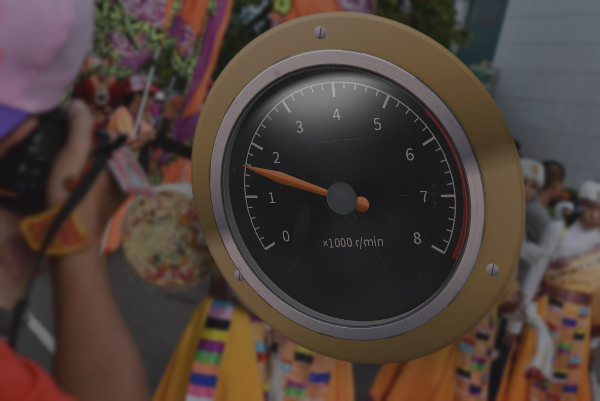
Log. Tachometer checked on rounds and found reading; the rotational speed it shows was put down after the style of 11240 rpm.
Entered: 1600 rpm
